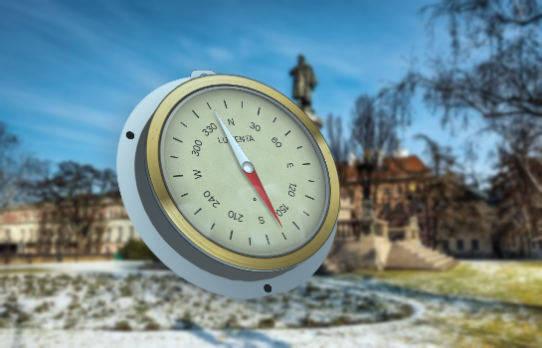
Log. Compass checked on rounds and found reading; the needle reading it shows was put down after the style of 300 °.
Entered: 165 °
